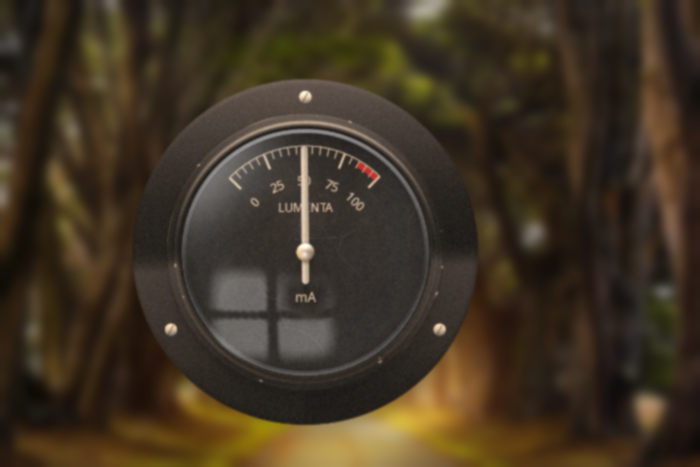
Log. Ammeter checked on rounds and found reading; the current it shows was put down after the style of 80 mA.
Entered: 50 mA
